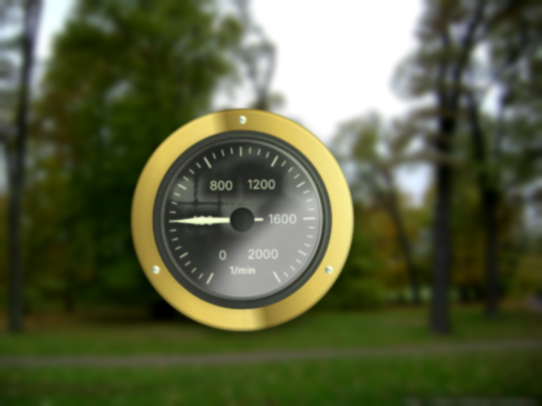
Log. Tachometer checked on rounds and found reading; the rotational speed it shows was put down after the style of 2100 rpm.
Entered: 400 rpm
